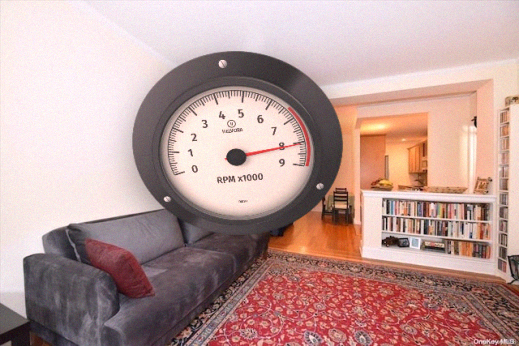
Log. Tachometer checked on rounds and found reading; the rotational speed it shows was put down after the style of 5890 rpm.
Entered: 8000 rpm
